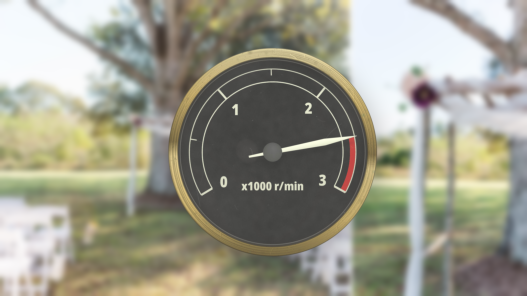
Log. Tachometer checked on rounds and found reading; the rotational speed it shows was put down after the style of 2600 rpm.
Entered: 2500 rpm
